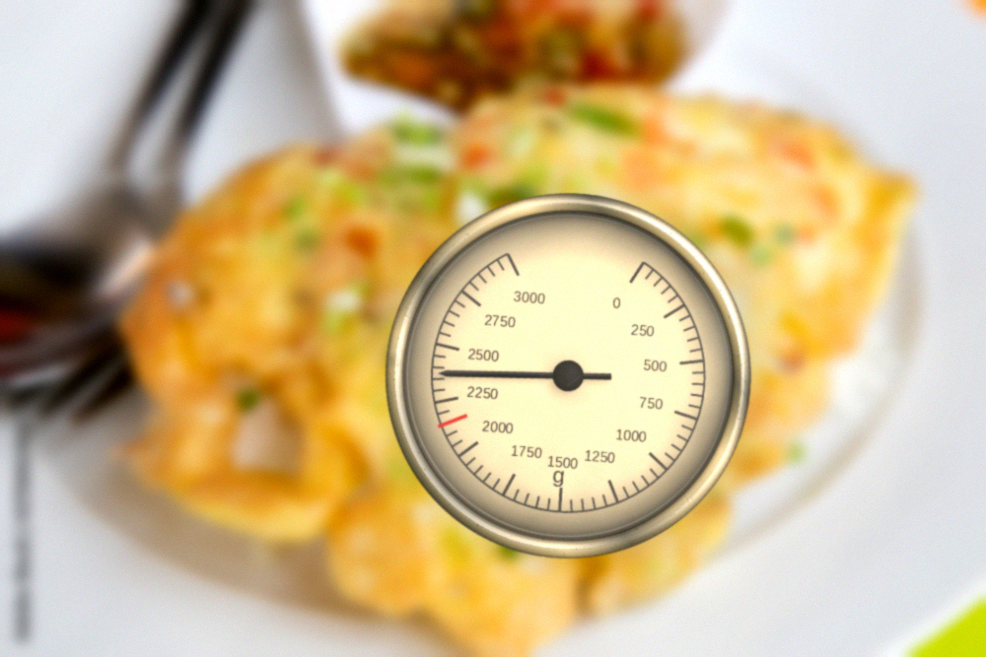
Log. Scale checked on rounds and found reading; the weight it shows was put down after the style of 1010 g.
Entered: 2375 g
